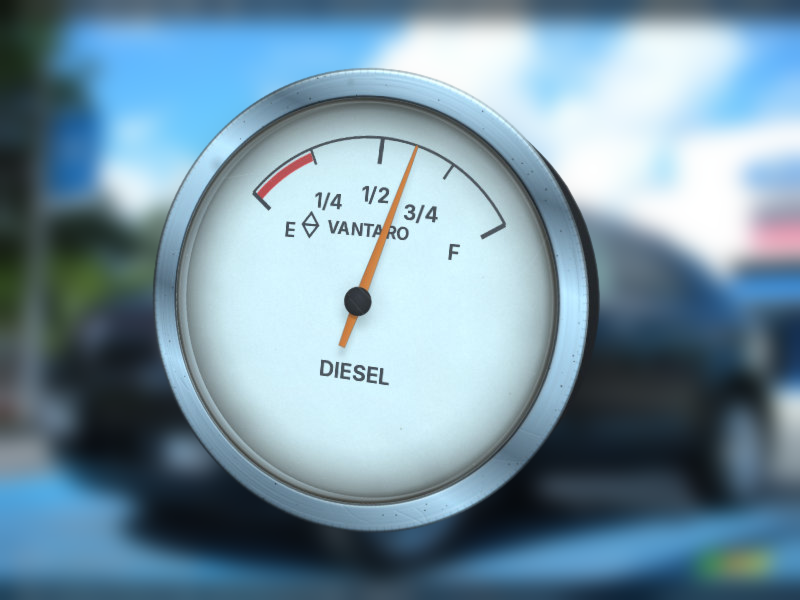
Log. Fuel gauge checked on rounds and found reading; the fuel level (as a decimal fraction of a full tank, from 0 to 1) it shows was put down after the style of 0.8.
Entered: 0.625
